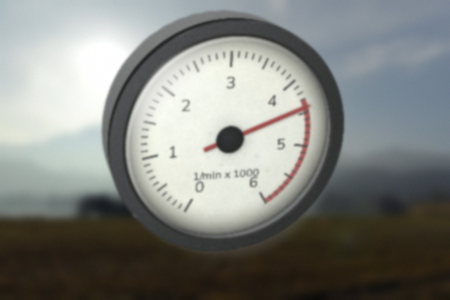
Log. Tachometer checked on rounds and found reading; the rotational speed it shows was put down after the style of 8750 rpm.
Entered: 4400 rpm
